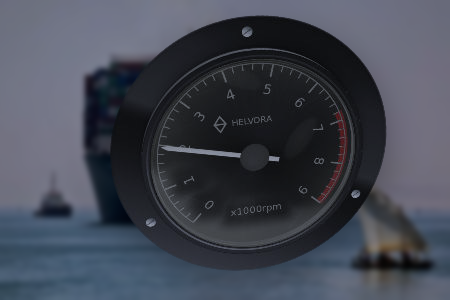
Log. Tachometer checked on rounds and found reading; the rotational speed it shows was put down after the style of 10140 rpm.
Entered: 2000 rpm
